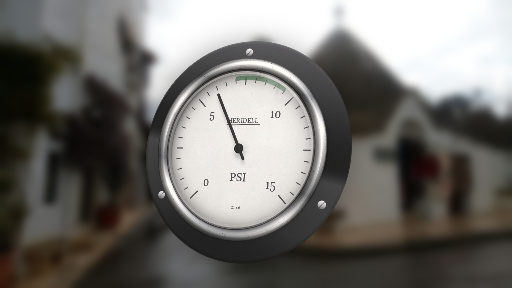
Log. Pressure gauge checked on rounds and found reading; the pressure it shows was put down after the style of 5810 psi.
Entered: 6 psi
